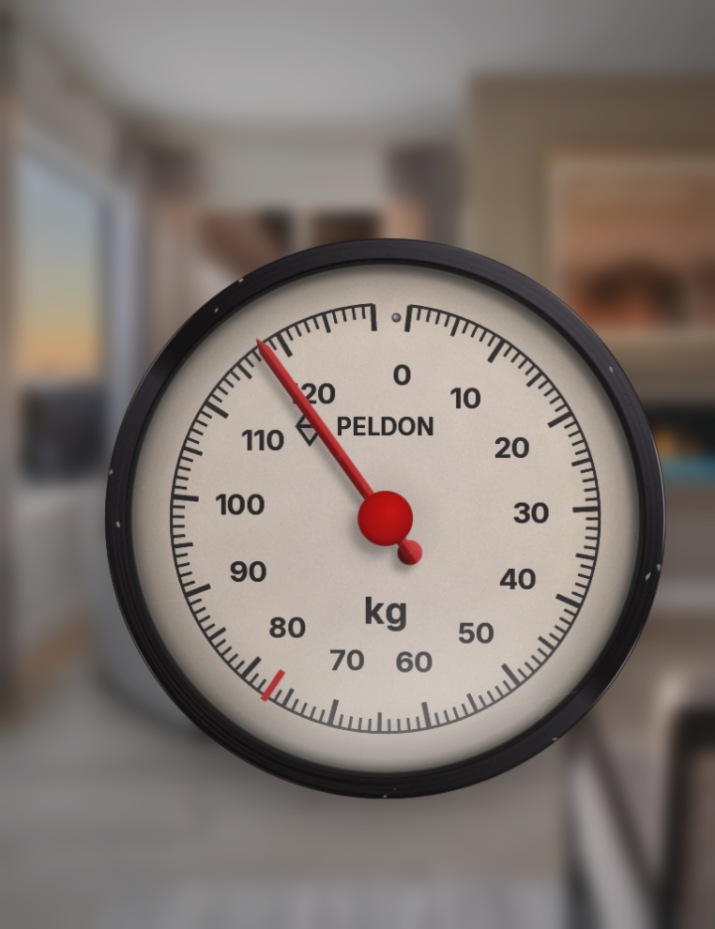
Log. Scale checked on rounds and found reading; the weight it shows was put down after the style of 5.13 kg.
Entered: 118 kg
